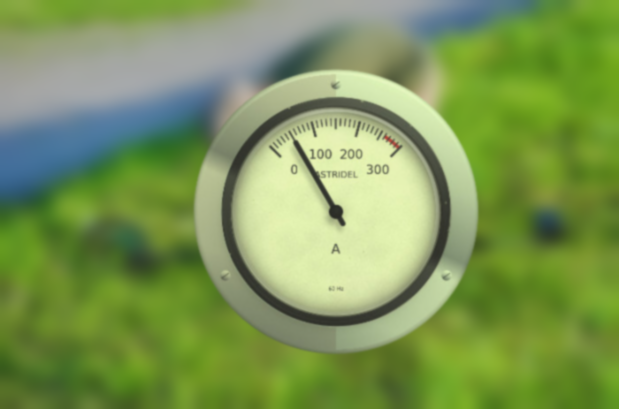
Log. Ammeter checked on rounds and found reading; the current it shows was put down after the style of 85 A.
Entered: 50 A
